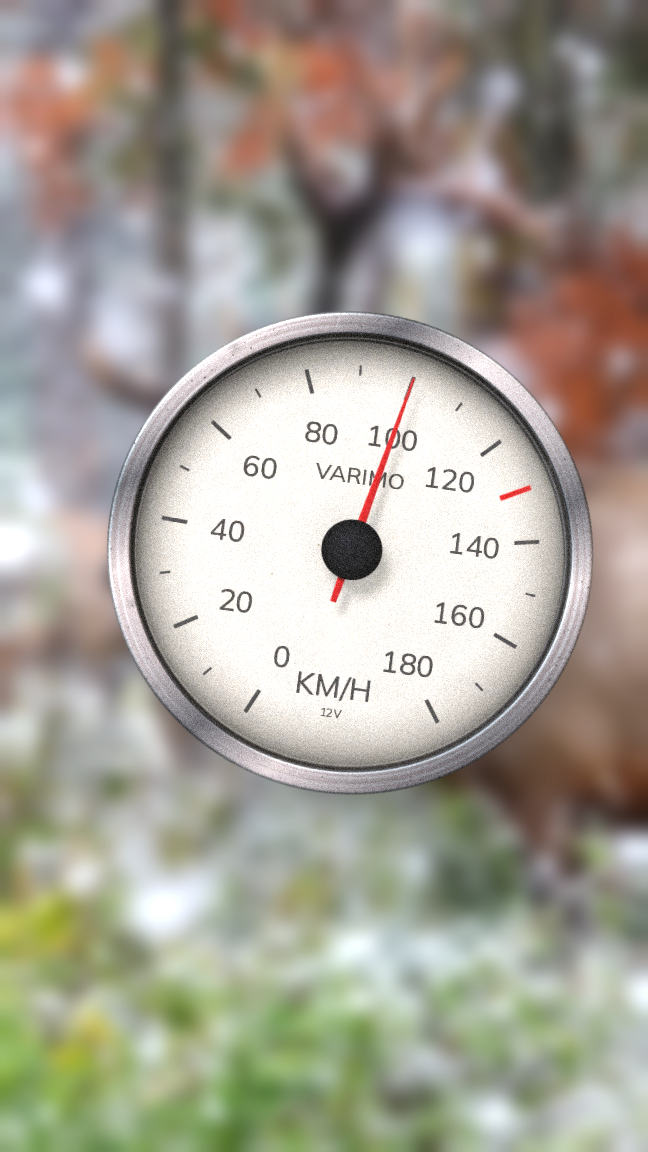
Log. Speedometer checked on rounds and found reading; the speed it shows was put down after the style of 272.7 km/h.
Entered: 100 km/h
